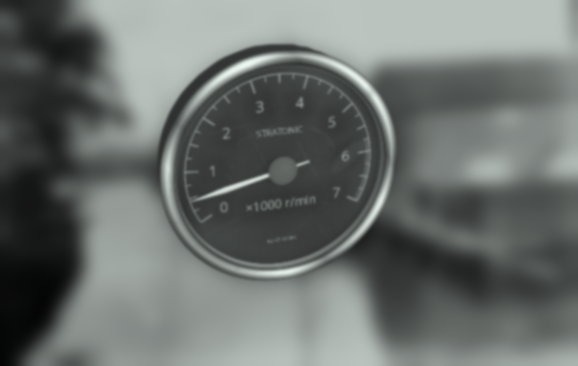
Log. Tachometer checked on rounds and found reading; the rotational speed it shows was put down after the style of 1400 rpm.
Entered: 500 rpm
